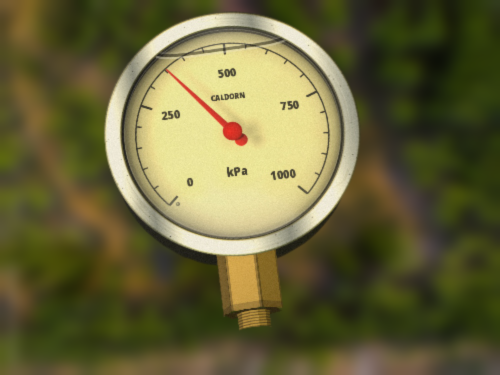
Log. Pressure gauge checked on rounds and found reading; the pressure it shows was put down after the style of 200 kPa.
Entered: 350 kPa
